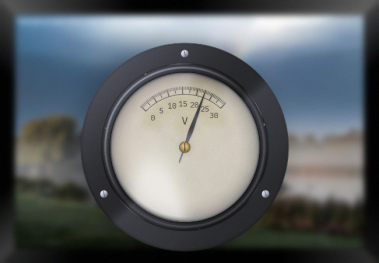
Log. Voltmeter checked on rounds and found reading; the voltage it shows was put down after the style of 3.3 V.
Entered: 22.5 V
